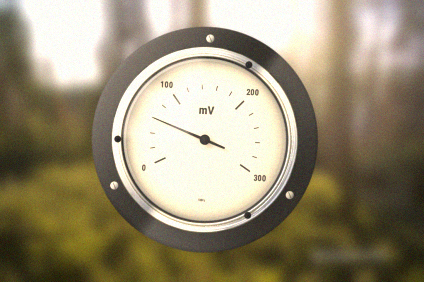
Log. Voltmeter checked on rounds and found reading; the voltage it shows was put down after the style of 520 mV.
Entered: 60 mV
